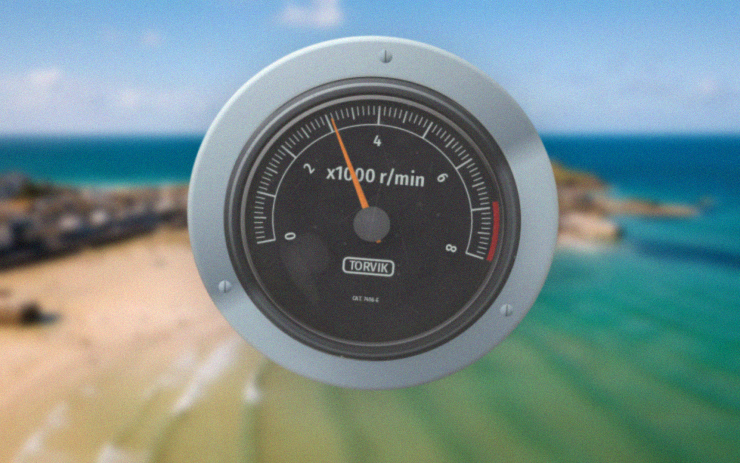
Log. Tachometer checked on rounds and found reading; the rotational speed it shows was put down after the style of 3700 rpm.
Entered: 3100 rpm
